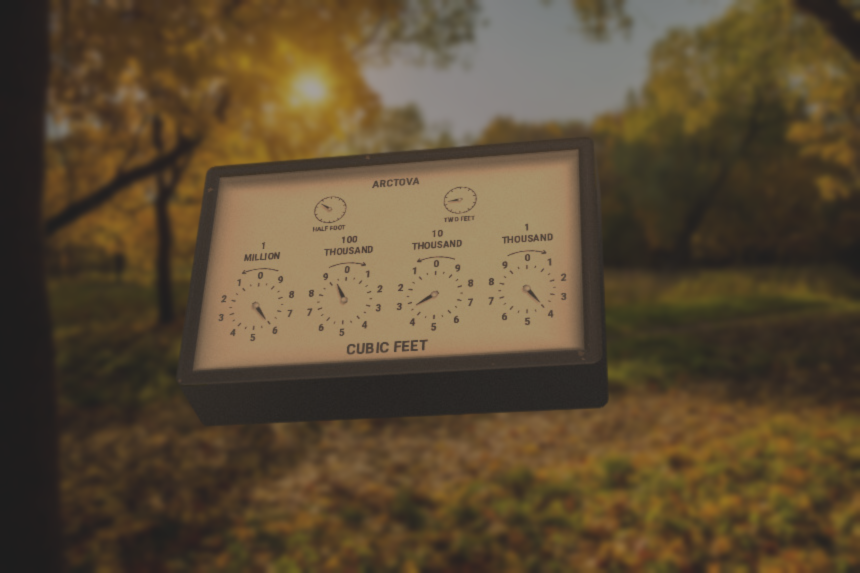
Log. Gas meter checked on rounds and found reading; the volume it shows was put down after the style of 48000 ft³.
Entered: 593400 ft³
